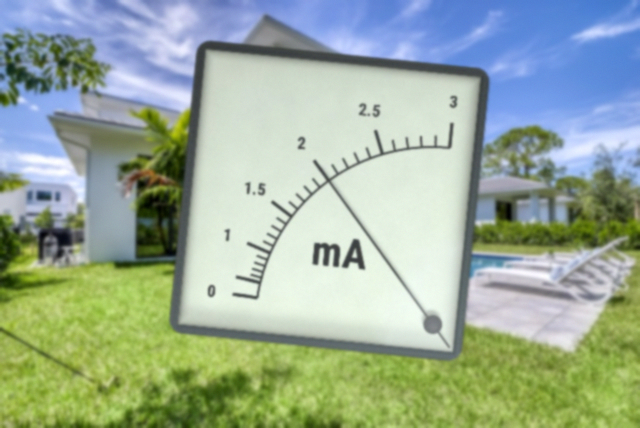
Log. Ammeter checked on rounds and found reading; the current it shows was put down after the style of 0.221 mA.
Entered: 2 mA
